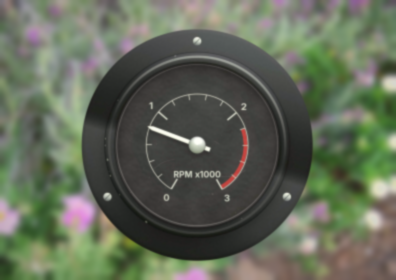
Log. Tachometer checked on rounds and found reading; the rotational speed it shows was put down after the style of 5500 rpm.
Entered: 800 rpm
